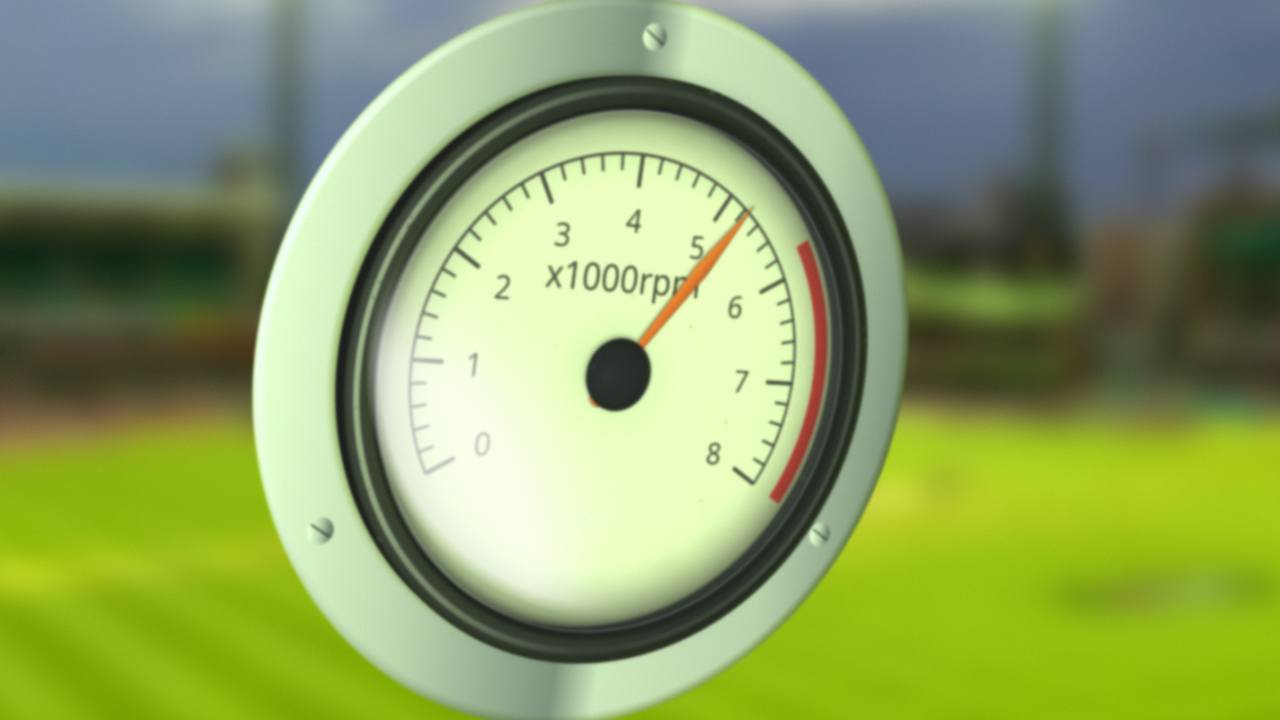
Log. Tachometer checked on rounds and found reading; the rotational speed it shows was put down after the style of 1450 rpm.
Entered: 5200 rpm
